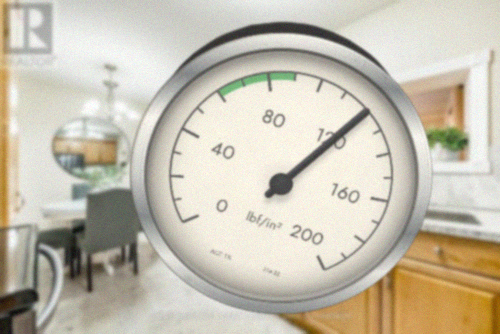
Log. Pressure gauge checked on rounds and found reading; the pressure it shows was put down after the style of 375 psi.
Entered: 120 psi
